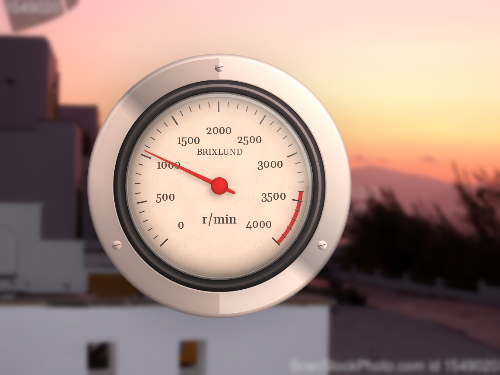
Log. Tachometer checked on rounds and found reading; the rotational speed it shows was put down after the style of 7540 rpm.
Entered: 1050 rpm
